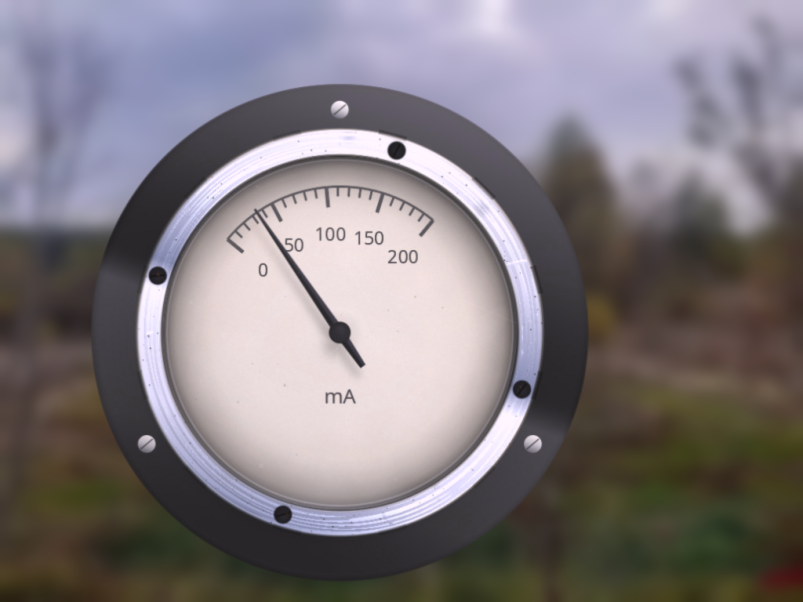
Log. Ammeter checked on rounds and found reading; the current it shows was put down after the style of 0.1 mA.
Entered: 35 mA
